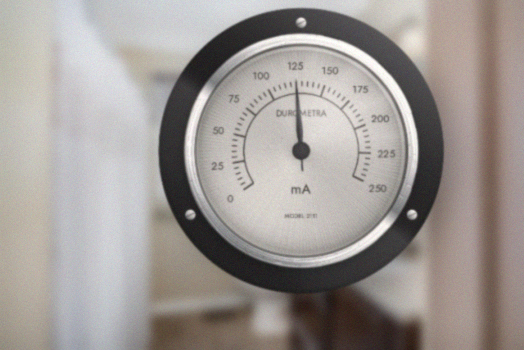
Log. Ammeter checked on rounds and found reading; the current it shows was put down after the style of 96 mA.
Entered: 125 mA
